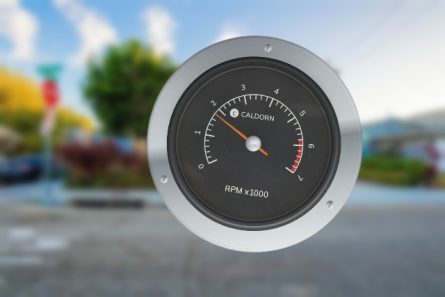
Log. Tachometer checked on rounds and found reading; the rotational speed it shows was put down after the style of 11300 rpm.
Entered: 1800 rpm
